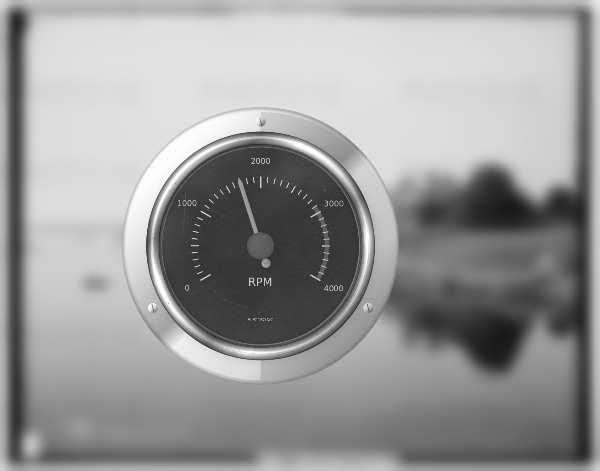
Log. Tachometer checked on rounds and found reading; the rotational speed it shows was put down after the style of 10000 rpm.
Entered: 1700 rpm
